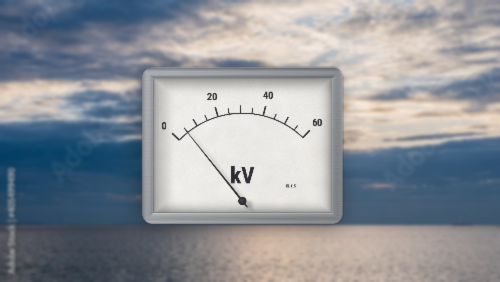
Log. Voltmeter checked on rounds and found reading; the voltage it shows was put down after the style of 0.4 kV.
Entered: 5 kV
